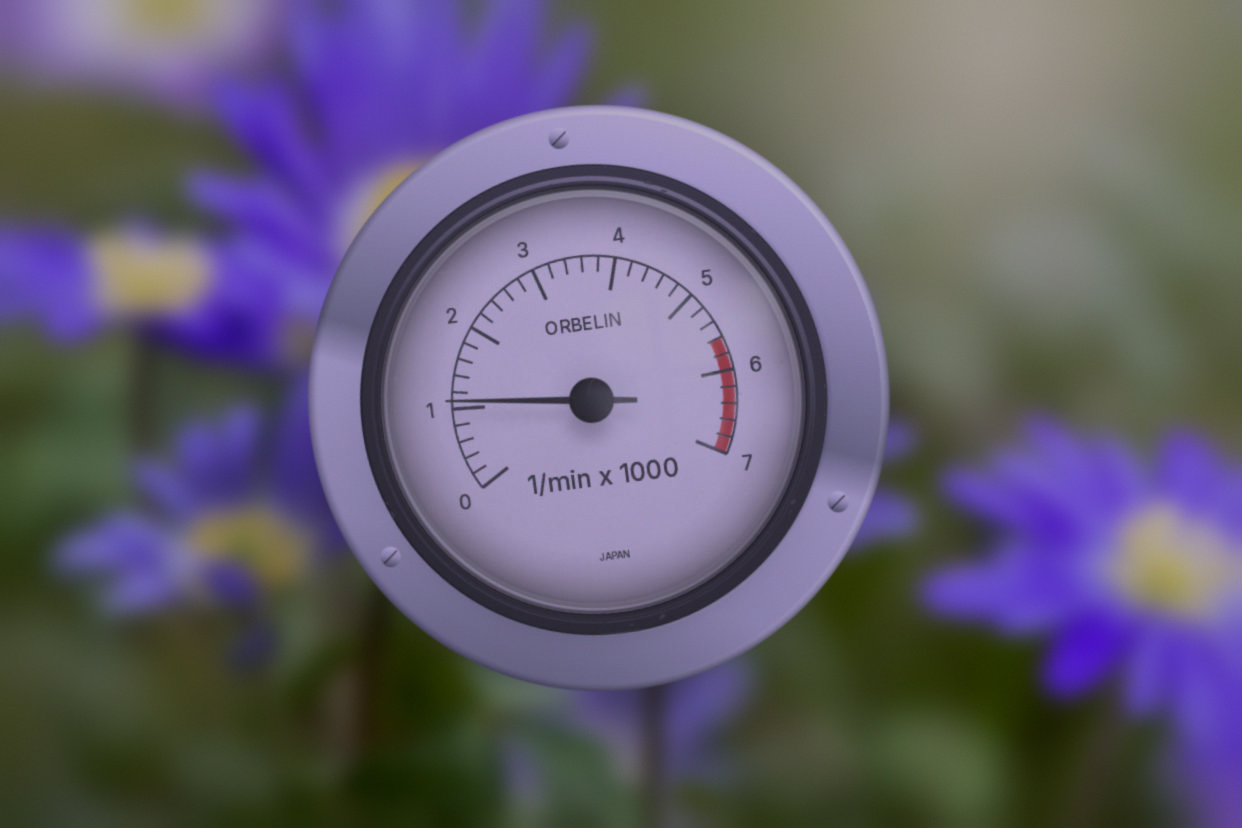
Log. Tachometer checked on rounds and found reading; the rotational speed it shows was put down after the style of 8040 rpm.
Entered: 1100 rpm
